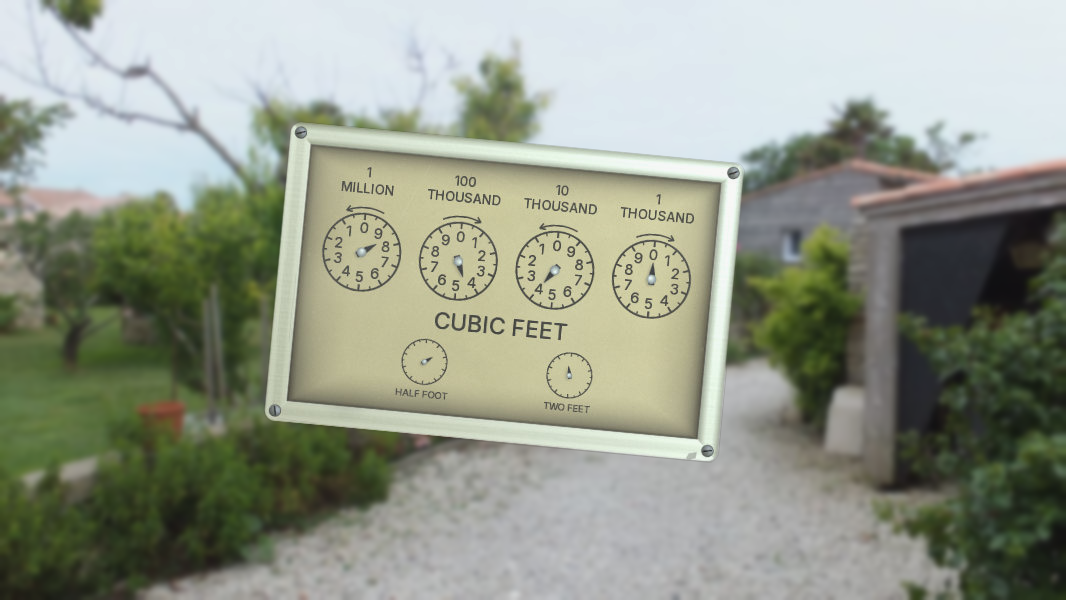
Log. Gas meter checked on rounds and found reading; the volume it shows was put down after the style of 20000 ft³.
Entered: 844000 ft³
